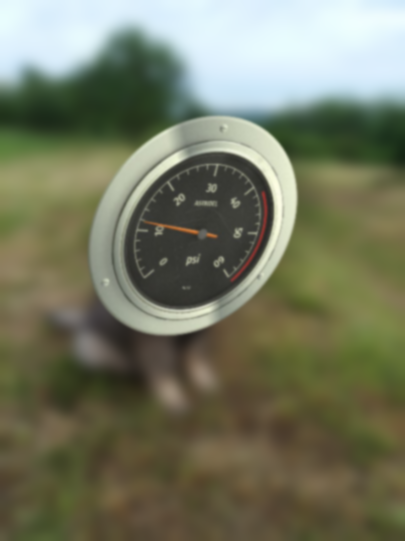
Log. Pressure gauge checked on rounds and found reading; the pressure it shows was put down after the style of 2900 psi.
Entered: 12 psi
